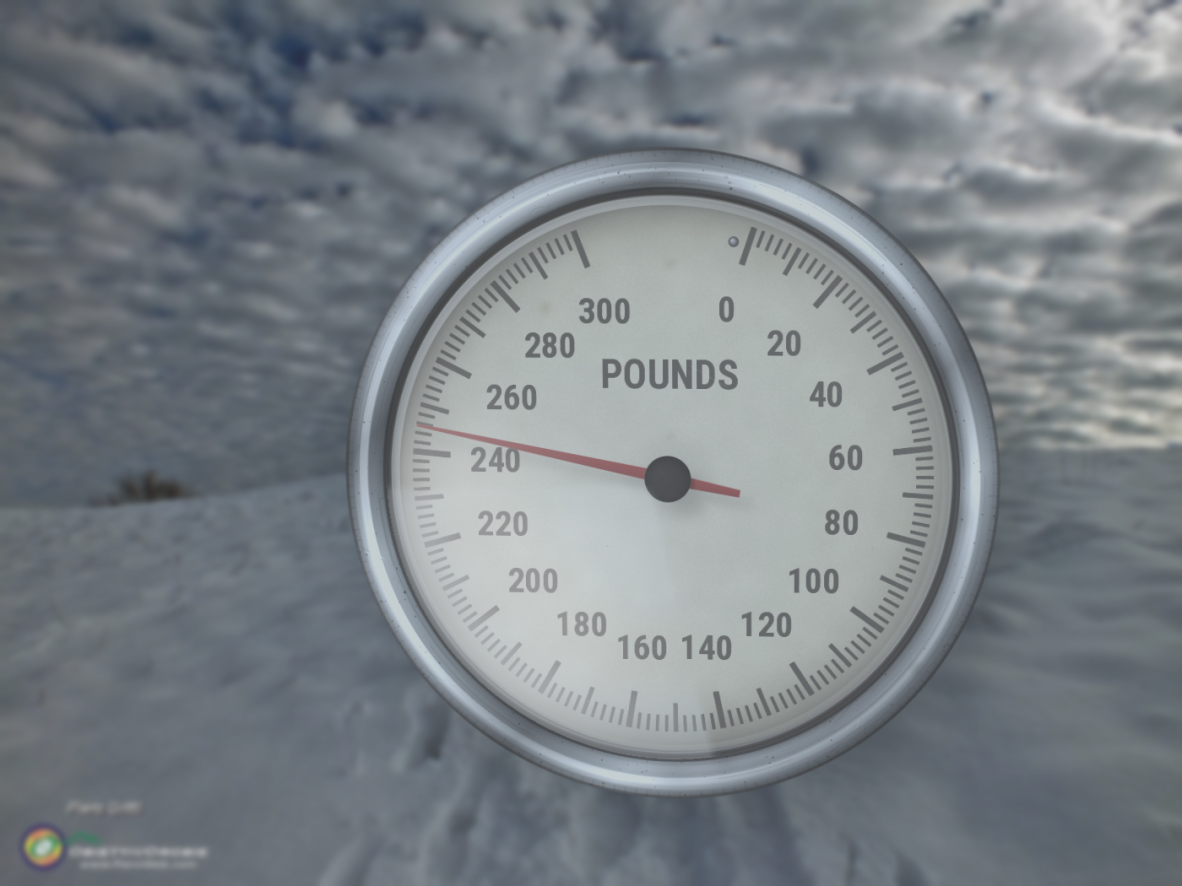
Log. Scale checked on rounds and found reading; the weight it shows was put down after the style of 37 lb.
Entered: 246 lb
